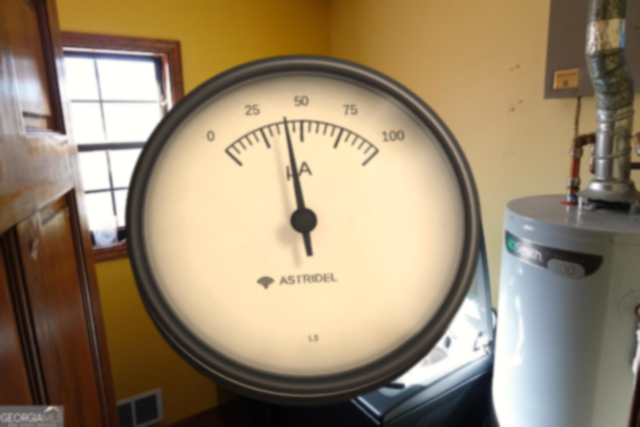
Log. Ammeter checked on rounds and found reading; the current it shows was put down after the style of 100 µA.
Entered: 40 µA
